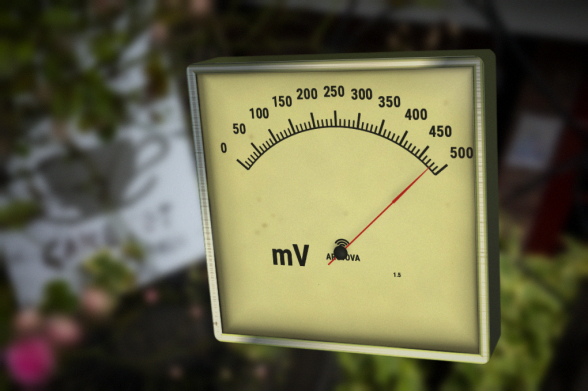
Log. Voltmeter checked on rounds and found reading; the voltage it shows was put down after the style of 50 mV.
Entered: 480 mV
